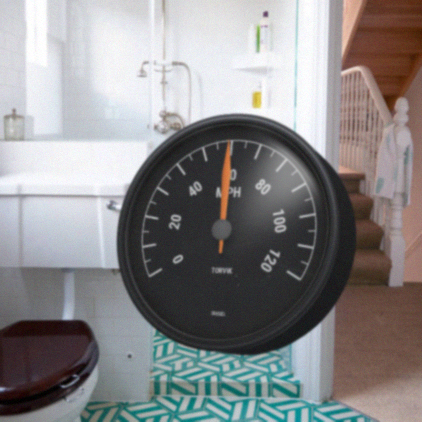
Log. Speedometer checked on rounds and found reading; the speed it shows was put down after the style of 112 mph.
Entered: 60 mph
